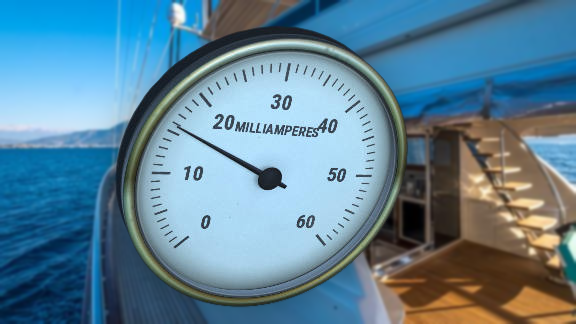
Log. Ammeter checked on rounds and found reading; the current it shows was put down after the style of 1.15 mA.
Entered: 16 mA
